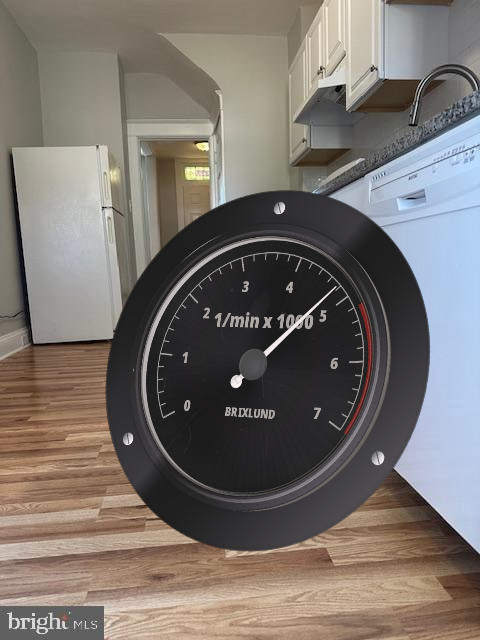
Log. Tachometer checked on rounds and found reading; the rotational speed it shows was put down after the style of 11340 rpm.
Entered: 4800 rpm
